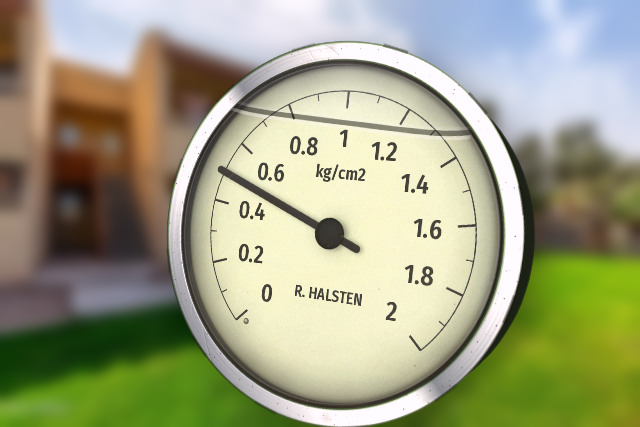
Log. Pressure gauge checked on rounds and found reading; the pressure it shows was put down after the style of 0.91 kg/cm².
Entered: 0.5 kg/cm²
